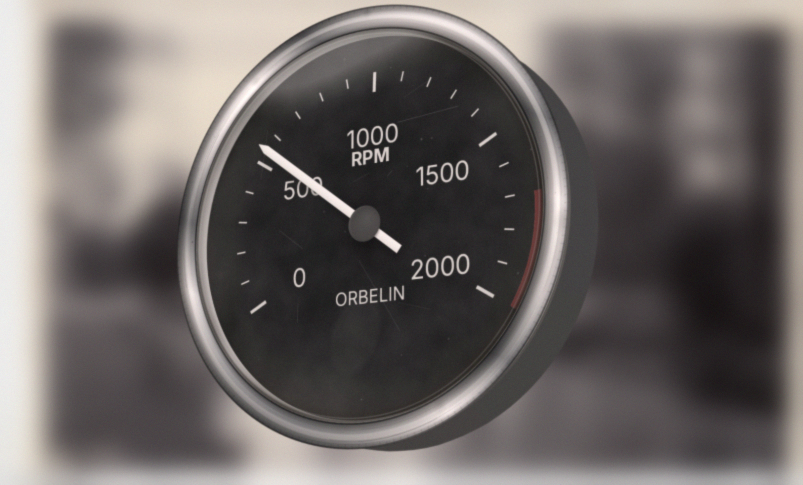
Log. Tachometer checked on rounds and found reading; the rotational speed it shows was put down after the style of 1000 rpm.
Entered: 550 rpm
